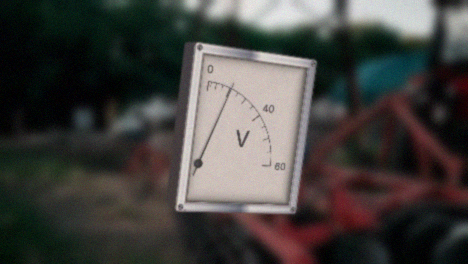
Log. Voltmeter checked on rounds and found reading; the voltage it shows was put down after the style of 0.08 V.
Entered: 20 V
